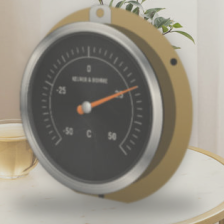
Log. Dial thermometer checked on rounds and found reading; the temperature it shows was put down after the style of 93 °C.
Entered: 25 °C
